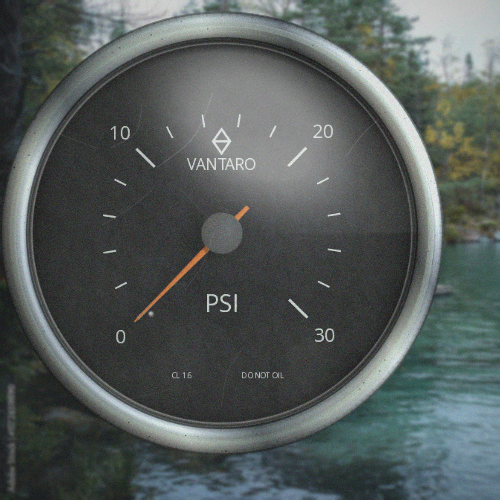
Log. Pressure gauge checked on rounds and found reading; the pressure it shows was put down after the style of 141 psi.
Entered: 0 psi
